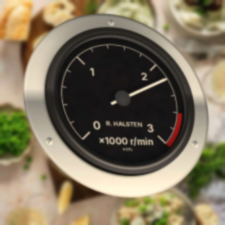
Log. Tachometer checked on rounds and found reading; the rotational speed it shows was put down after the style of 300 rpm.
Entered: 2200 rpm
